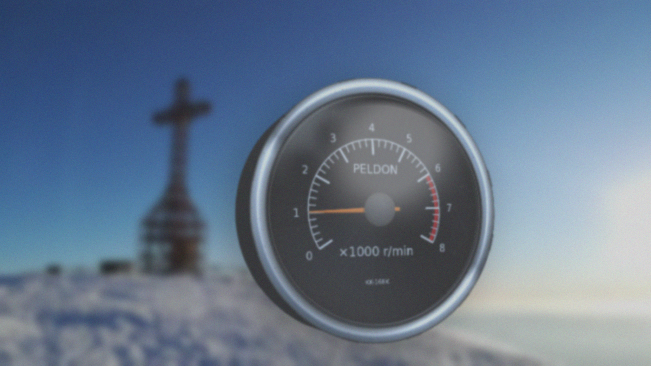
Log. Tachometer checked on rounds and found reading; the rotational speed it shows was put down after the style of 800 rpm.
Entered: 1000 rpm
